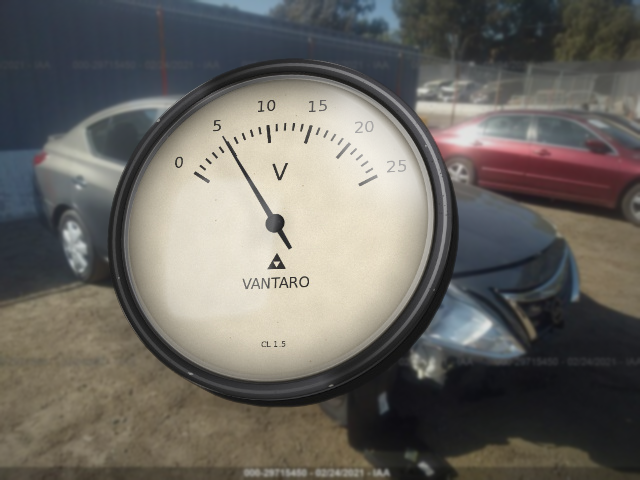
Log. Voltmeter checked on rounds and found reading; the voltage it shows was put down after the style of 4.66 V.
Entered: 5 V
